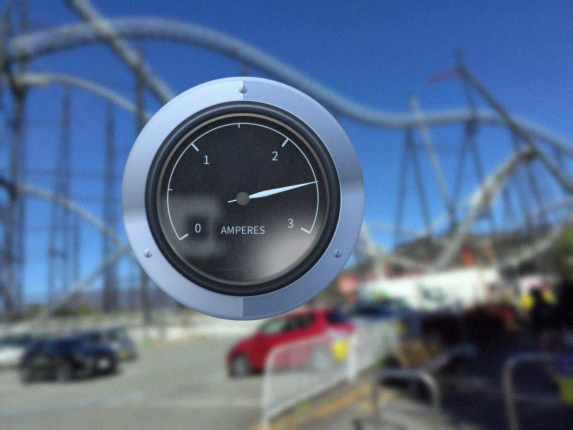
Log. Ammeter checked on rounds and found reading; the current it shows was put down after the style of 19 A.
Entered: 2.5 A
